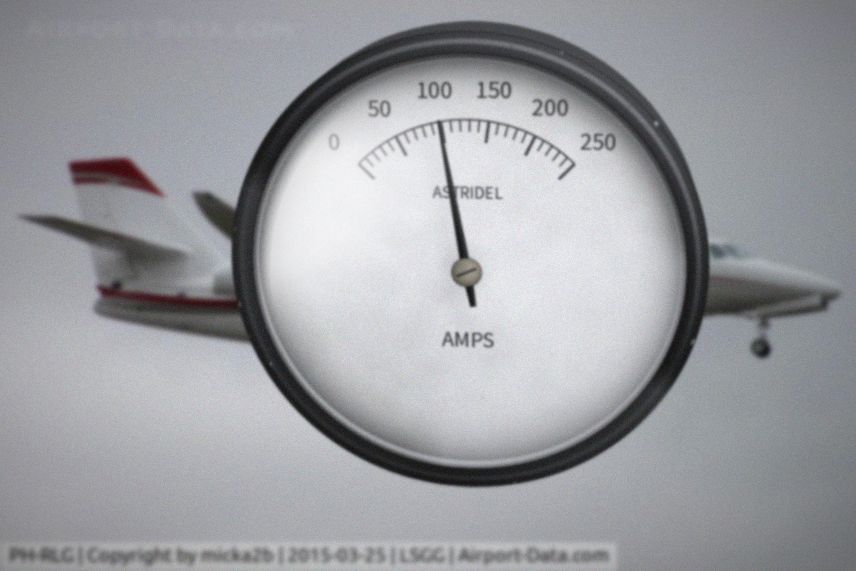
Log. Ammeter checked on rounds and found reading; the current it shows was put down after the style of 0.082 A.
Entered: 100 A
